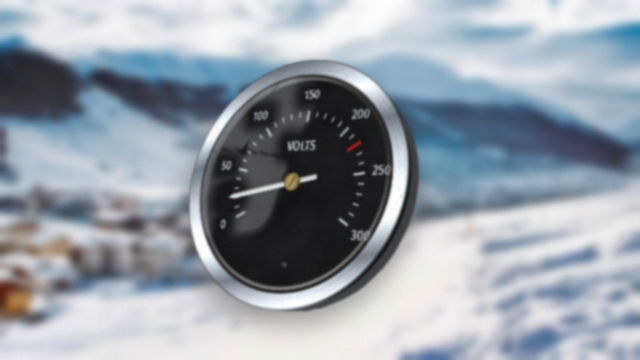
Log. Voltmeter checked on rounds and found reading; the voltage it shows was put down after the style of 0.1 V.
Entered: 20 V
